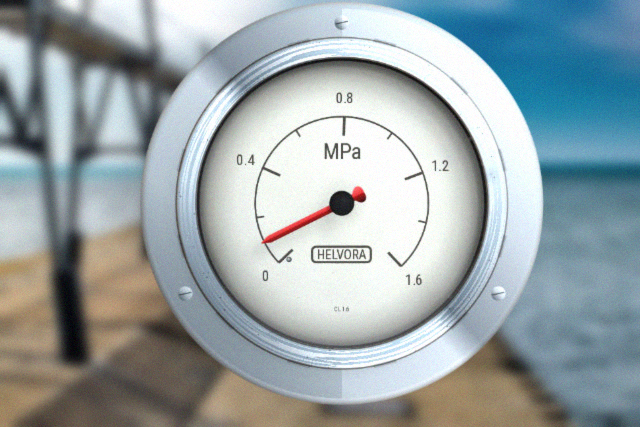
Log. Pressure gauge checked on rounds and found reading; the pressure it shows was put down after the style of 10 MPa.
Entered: 0.1 MPa
